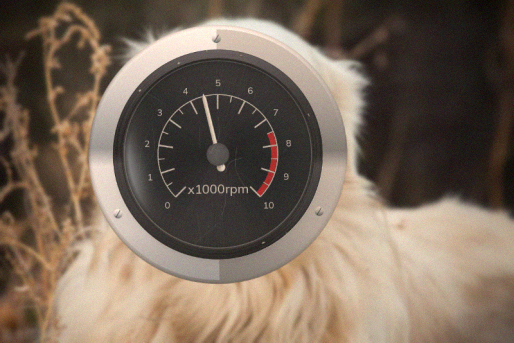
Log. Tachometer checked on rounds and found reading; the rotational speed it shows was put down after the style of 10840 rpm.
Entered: 4500 rpm
